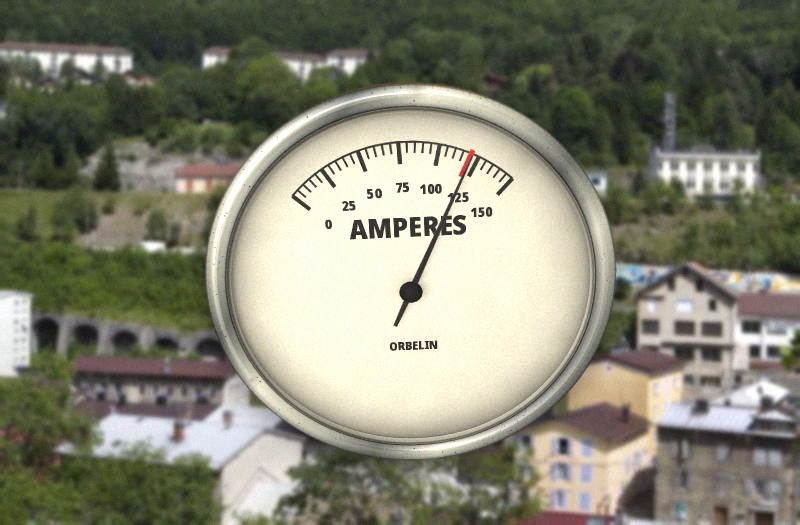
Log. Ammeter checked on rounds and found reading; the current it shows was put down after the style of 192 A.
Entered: 120 A
